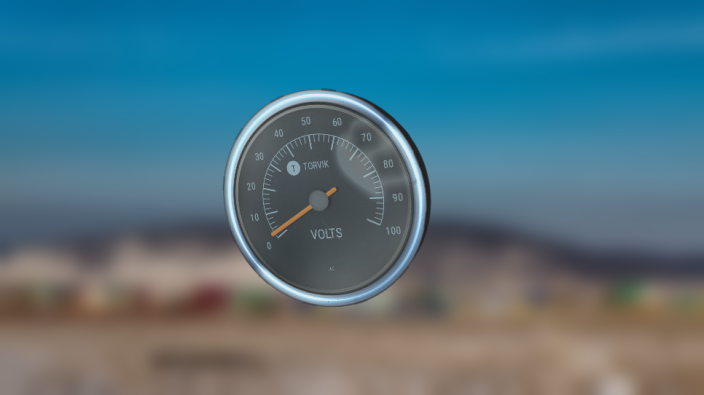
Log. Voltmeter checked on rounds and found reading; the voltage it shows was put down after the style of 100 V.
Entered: 2 V
